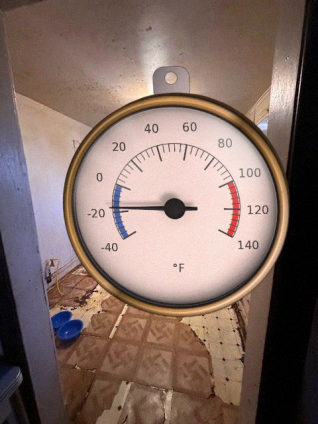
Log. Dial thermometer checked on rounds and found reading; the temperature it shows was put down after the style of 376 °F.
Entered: -16 °F
